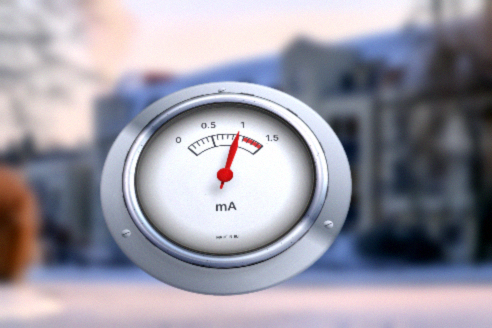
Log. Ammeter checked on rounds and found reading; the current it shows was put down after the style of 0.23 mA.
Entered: 1 mA
